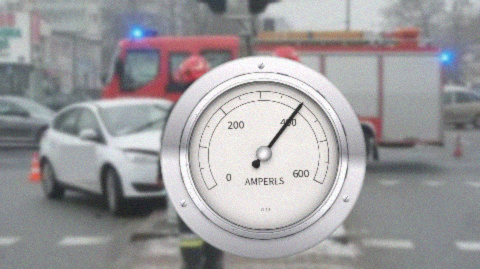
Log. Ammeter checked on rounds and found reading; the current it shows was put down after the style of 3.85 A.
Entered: 400 A
